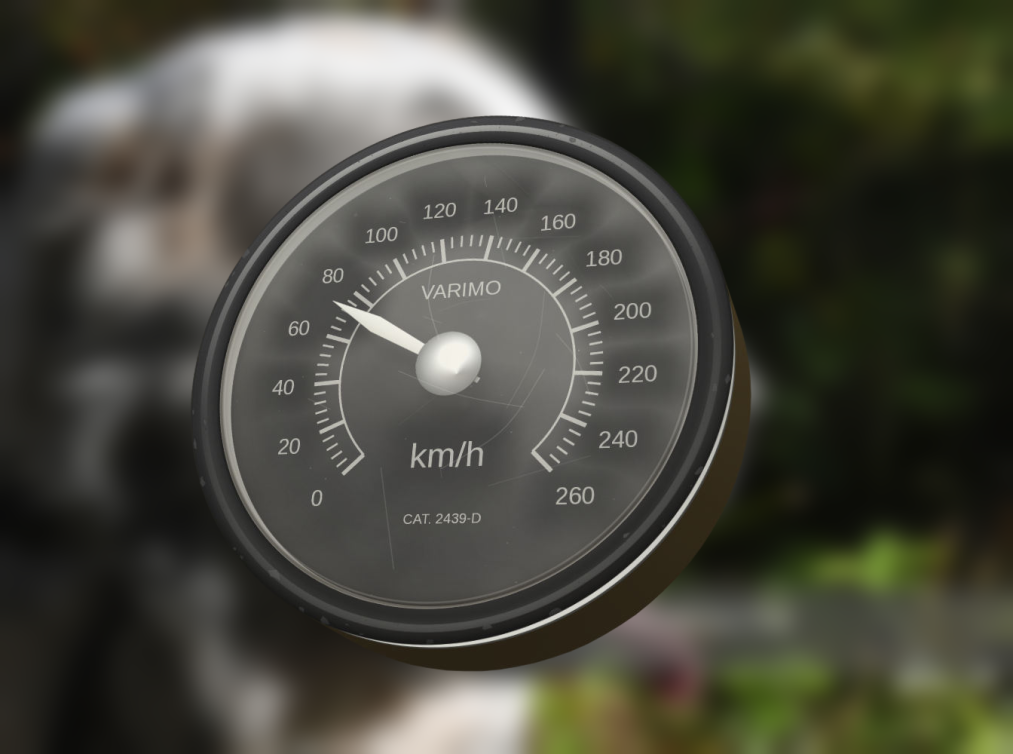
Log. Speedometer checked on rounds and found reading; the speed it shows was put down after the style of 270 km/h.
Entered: 72 km/h
